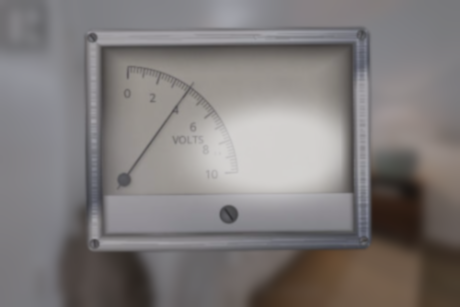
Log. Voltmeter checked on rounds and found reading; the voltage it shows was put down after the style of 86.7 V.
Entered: 4 V
